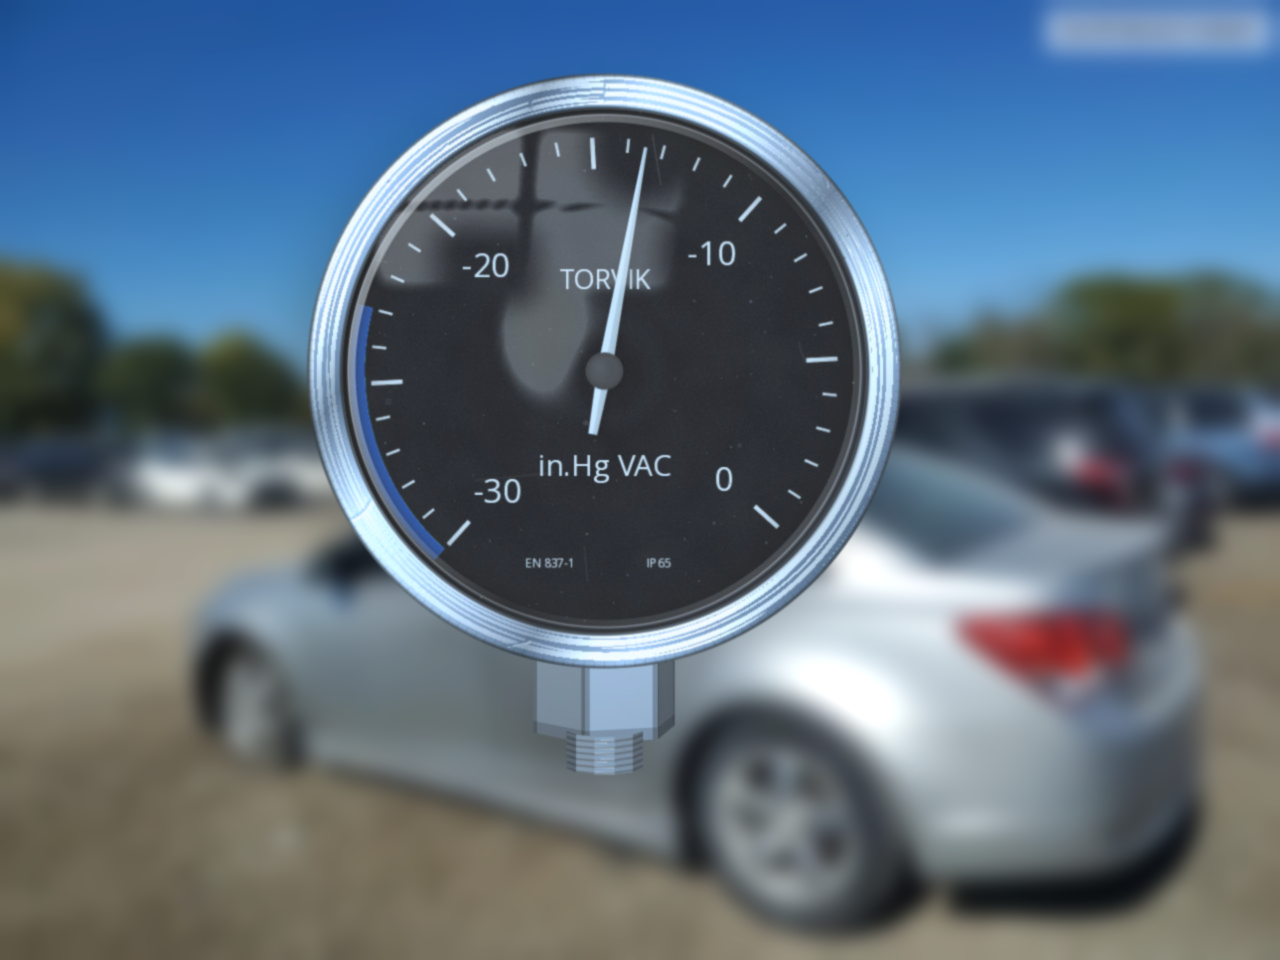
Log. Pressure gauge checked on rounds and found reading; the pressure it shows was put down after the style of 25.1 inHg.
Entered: -13.5 inHg
